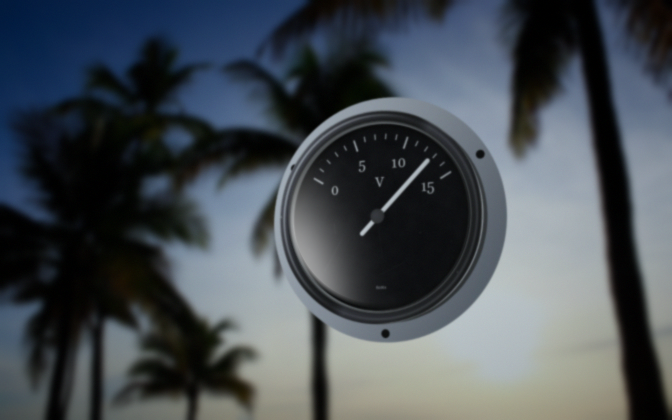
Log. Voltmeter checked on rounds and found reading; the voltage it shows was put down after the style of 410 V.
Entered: 13 V
